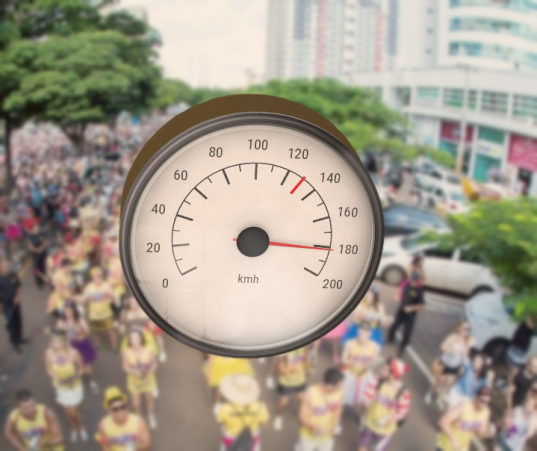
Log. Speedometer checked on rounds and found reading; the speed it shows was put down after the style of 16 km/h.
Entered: 180 km/h
